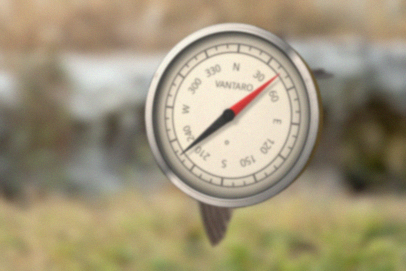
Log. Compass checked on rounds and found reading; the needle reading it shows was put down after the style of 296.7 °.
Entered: 45 °
